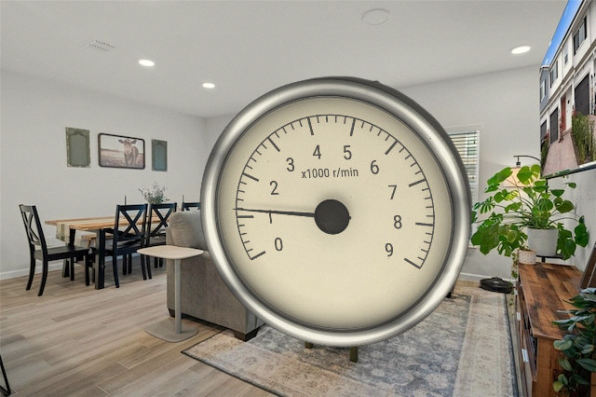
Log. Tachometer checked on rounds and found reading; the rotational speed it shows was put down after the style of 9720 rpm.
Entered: 1200 rpm
